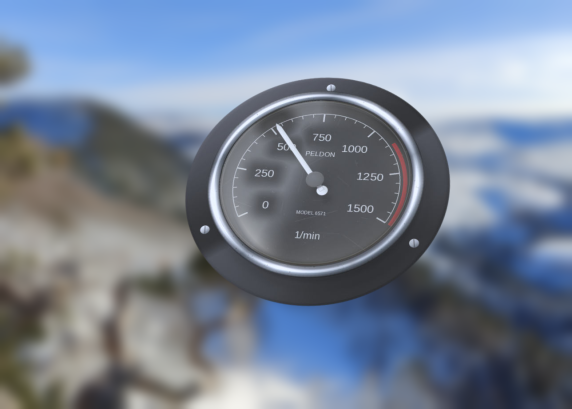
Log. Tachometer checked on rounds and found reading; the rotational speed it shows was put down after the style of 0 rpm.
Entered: 525 rpm
